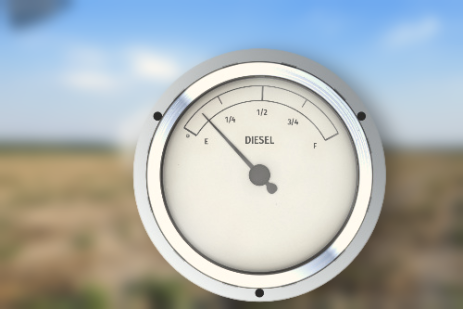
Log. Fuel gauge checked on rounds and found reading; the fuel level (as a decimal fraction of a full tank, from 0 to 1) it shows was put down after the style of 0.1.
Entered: 0.125
